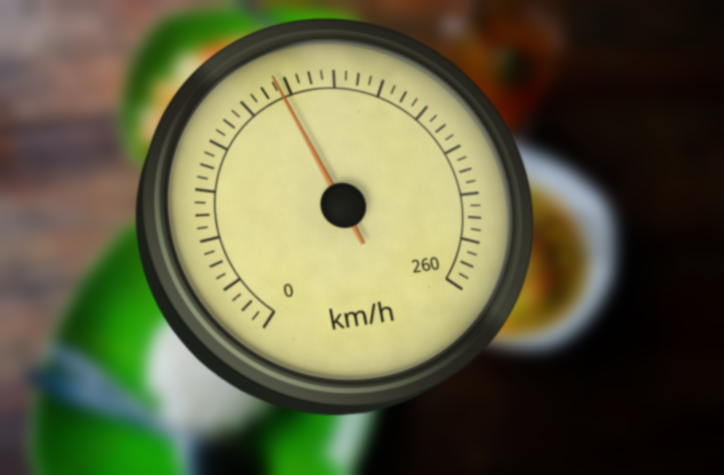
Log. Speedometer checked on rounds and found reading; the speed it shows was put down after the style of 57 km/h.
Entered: 115 km/h
